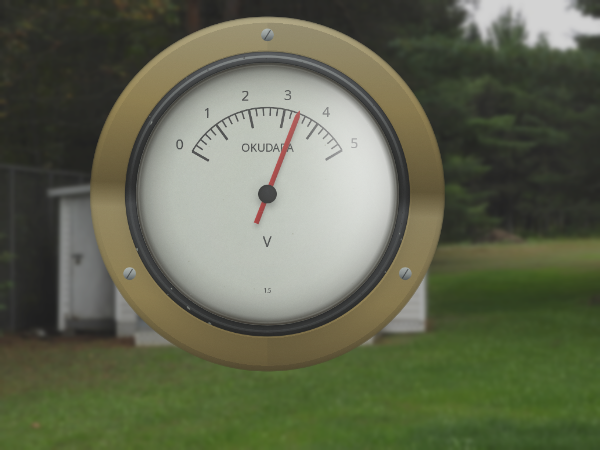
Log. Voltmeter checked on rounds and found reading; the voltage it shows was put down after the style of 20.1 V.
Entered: 3.4 V
